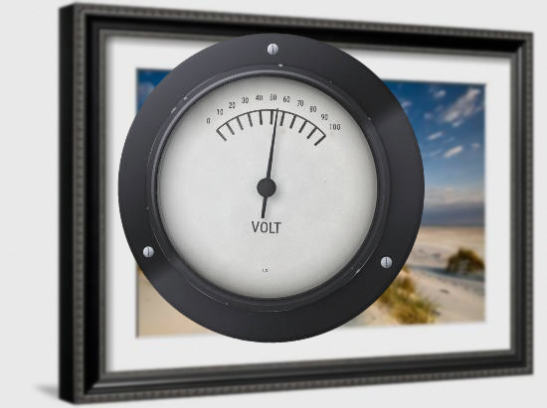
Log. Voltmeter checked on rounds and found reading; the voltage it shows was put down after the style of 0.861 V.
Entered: 55 V
